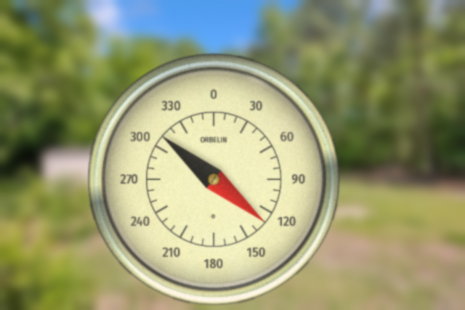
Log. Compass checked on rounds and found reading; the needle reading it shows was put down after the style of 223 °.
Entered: 130 °
